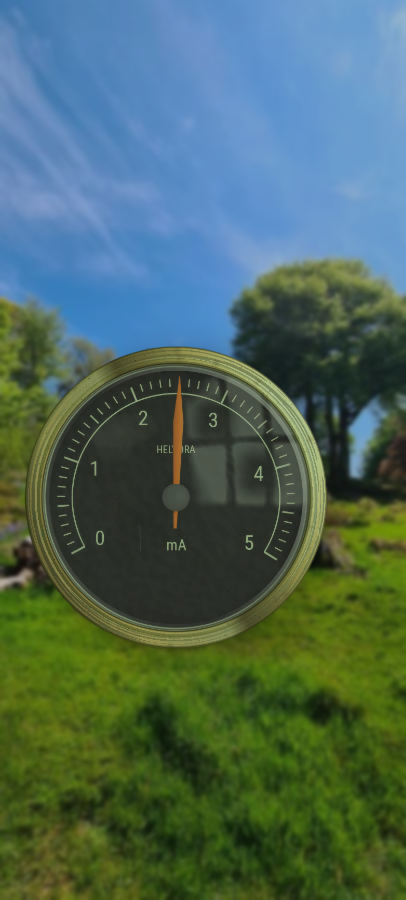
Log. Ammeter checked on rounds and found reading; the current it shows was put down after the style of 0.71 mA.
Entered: 2.5 mA
